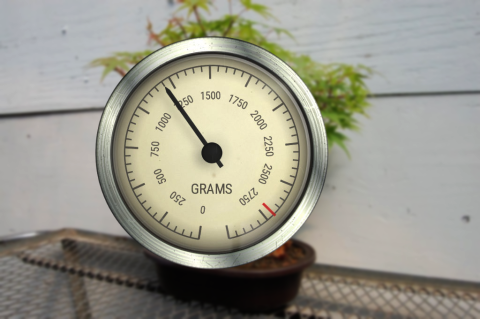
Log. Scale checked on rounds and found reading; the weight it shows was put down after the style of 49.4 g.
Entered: 1200 g
